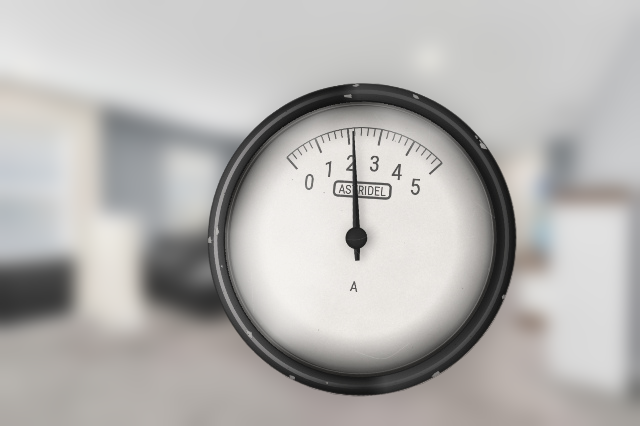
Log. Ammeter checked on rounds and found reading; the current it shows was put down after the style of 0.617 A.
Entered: 2.2 A
